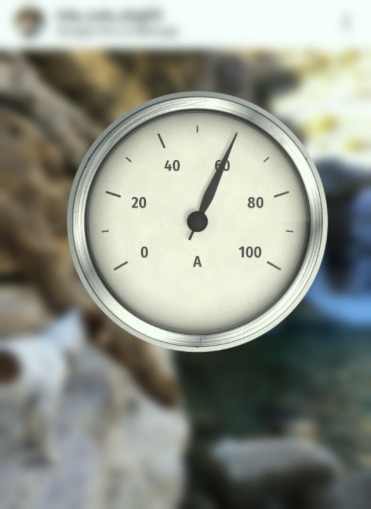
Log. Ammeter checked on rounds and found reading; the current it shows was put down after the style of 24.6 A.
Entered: 60 A
